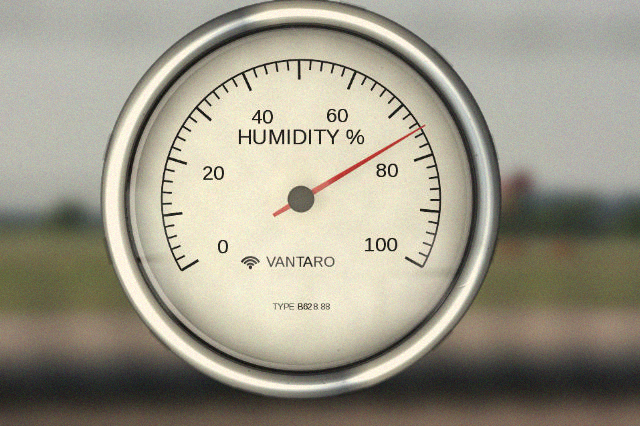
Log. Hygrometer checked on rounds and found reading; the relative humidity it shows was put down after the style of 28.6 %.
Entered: 75 %
